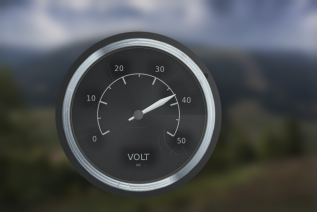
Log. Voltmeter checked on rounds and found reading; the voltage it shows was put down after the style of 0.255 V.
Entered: 37.5 V
